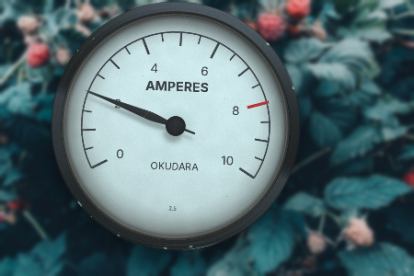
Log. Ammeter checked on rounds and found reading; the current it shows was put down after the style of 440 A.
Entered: 2 A
